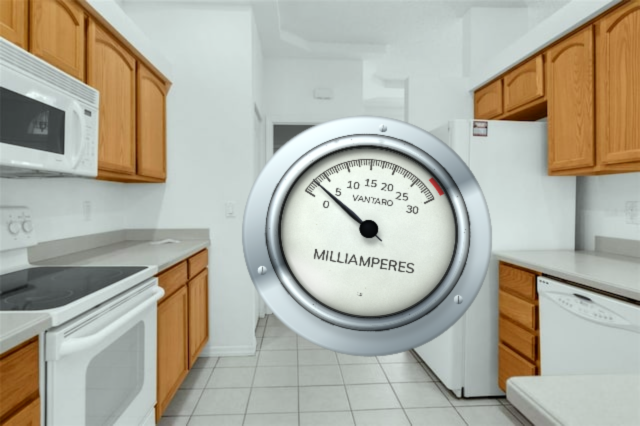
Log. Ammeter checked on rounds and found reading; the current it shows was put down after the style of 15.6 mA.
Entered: 2.5 mA
